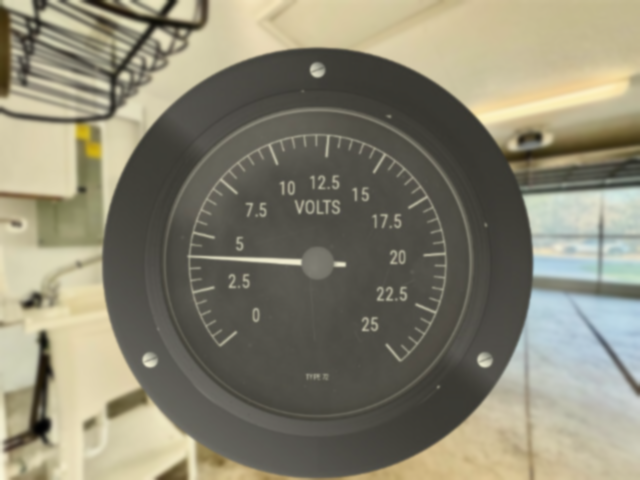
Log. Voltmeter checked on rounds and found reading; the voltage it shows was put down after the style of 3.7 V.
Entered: 4 V
